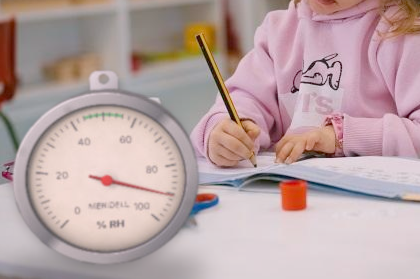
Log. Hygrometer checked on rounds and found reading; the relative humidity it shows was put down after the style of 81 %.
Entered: 90 %
